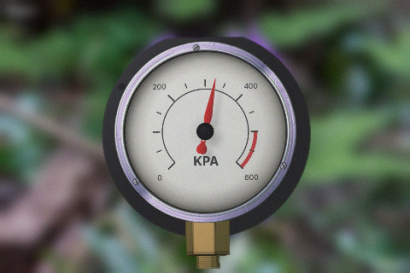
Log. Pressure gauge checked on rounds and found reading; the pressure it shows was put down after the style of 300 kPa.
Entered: 325 kPa
